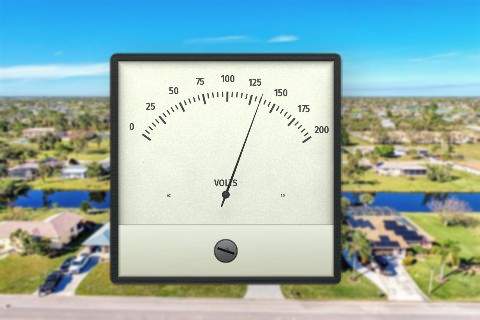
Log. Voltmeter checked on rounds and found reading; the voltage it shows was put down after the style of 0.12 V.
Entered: 135 V
